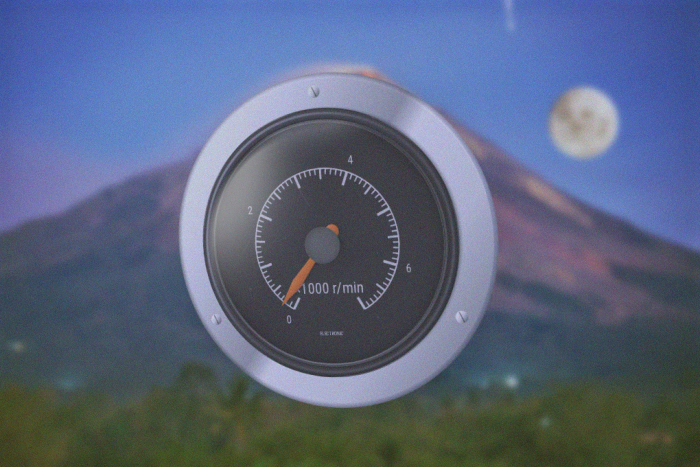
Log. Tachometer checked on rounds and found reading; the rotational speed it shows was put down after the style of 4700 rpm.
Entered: 200 rpm
